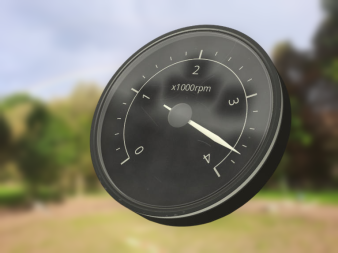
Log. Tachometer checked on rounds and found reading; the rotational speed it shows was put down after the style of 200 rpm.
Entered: 3700 rpm
